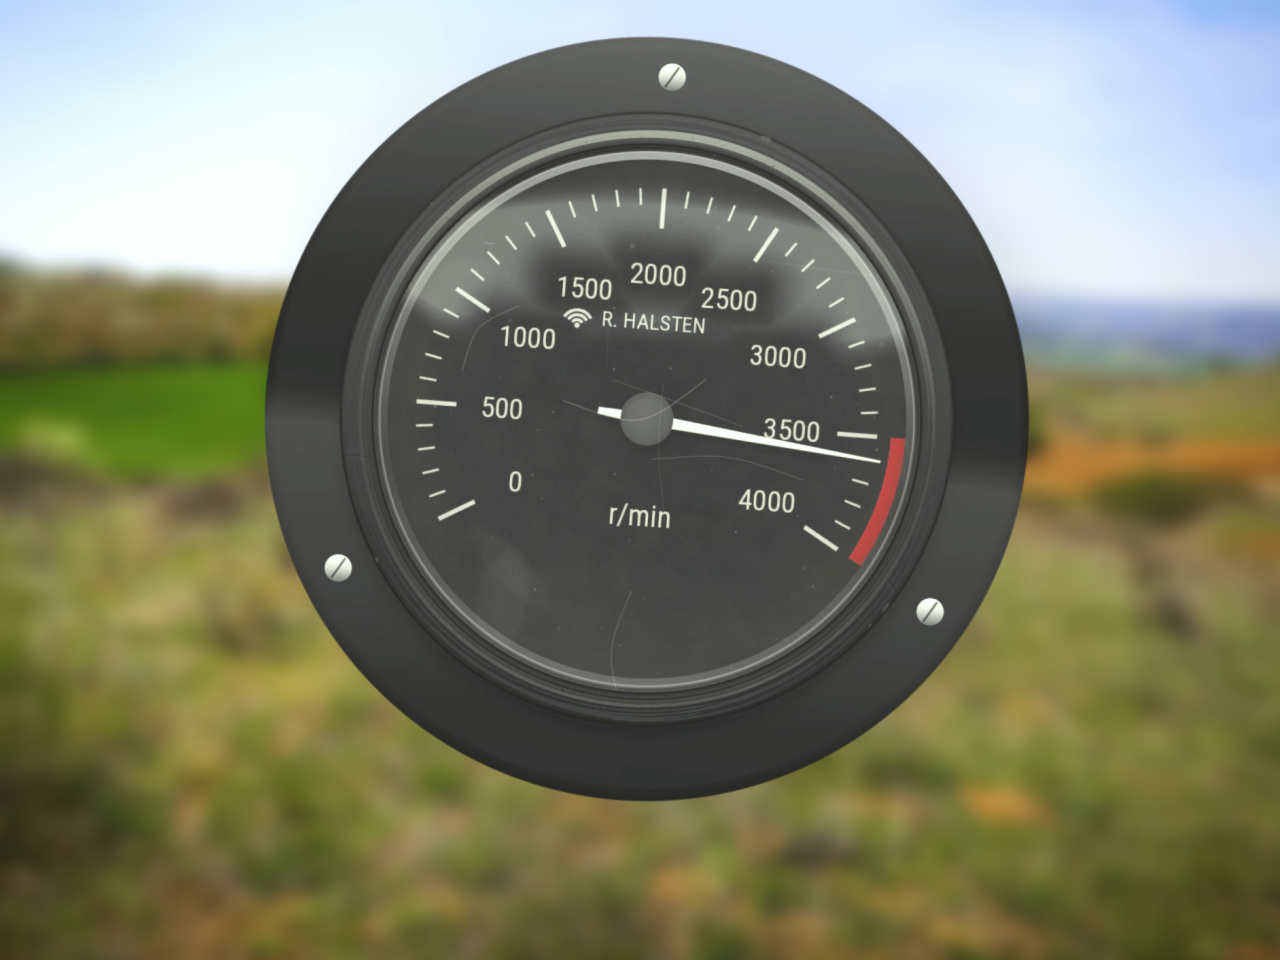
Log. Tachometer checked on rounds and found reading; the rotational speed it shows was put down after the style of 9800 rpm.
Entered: 3600 rpm
